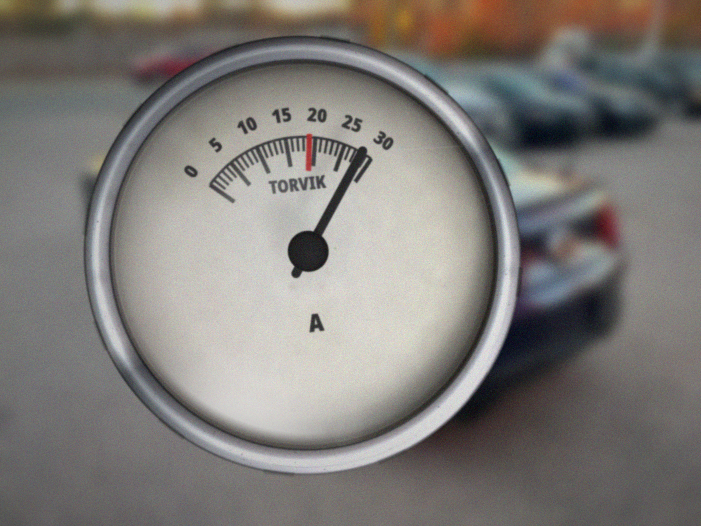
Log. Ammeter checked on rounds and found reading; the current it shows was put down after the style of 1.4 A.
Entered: 28 A
